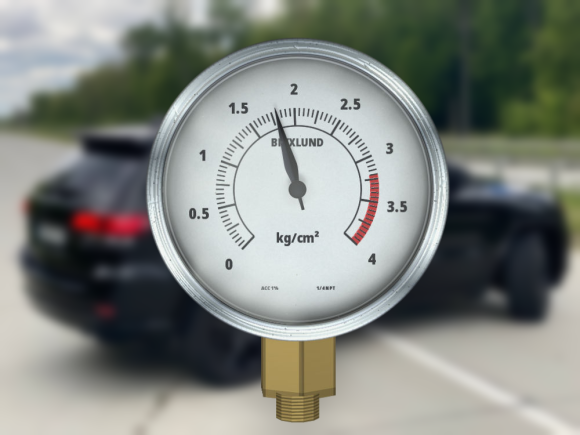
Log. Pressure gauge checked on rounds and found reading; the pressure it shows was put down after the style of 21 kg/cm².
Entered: 1.8 kg/cm²
